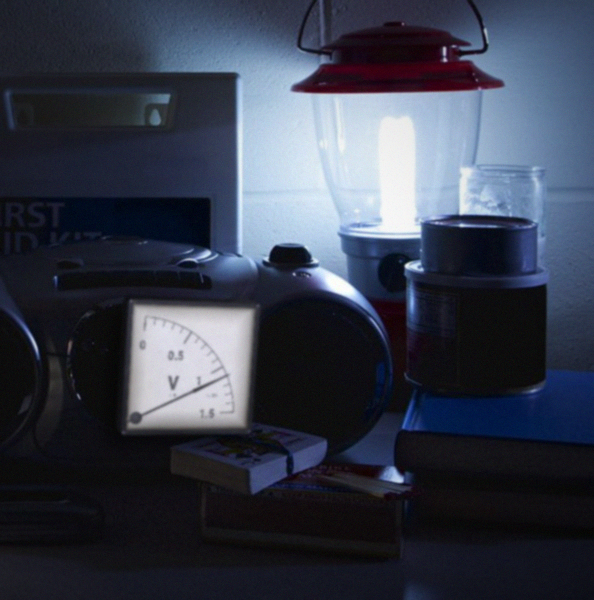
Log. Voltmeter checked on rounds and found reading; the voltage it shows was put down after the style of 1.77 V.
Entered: 1.1 V
